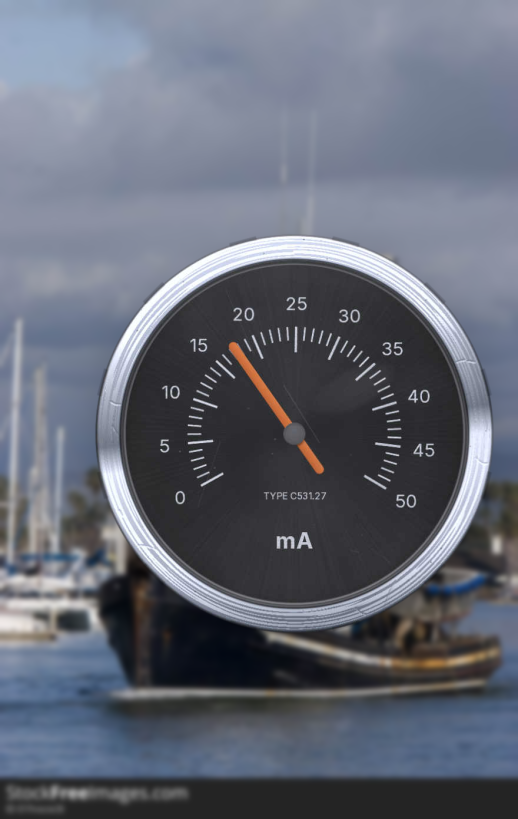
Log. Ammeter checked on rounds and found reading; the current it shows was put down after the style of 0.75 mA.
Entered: 17.5 mA
